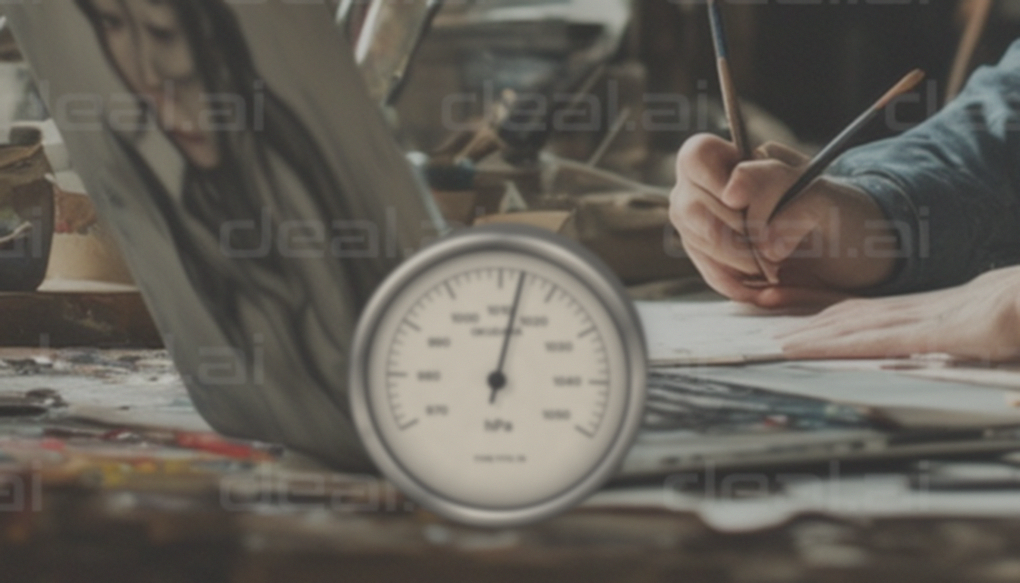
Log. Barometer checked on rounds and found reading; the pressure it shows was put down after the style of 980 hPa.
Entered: 1014 hPa
